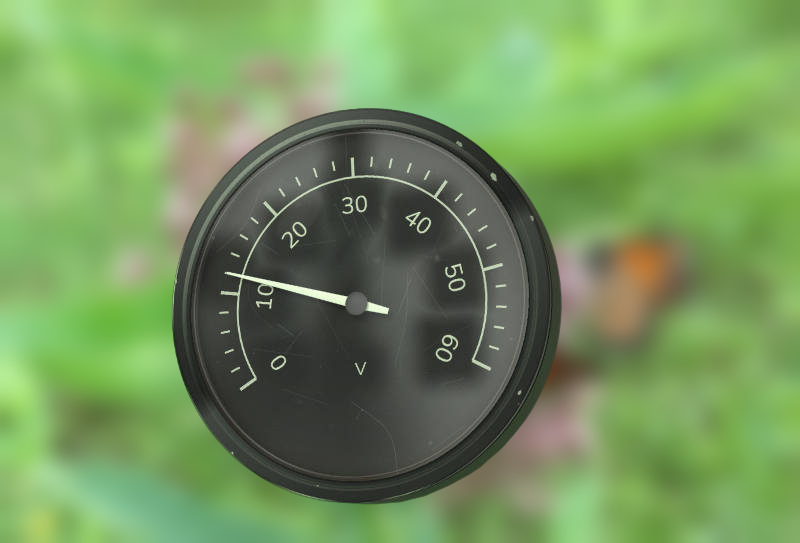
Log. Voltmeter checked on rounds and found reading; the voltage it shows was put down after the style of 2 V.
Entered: 12 V
